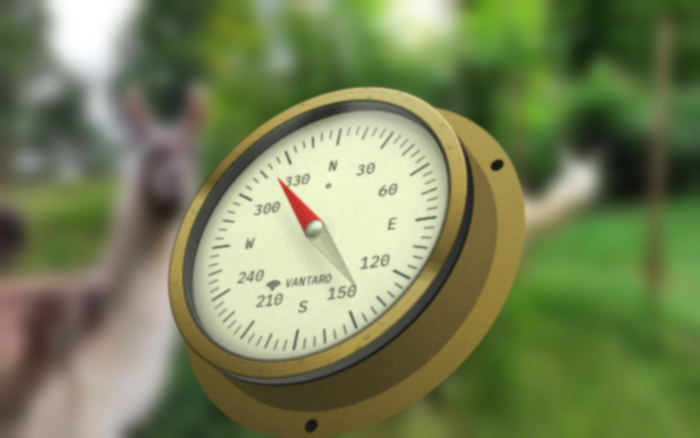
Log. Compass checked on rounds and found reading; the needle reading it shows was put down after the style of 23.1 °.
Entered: 320 °
